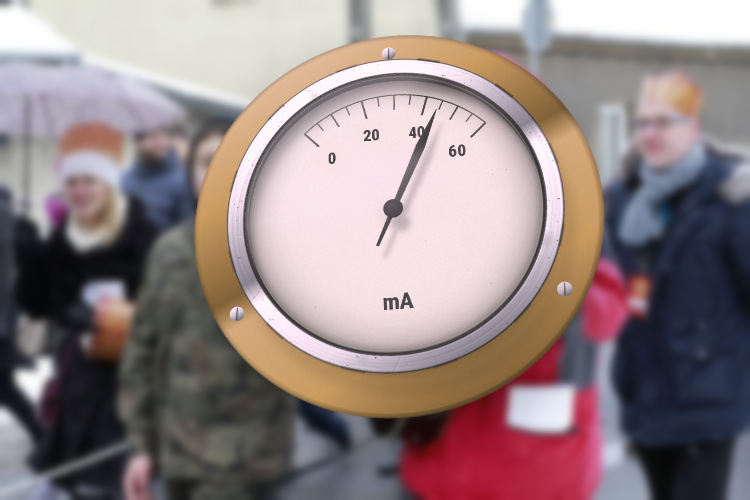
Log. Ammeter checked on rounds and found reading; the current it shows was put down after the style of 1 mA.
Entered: 45 mA
